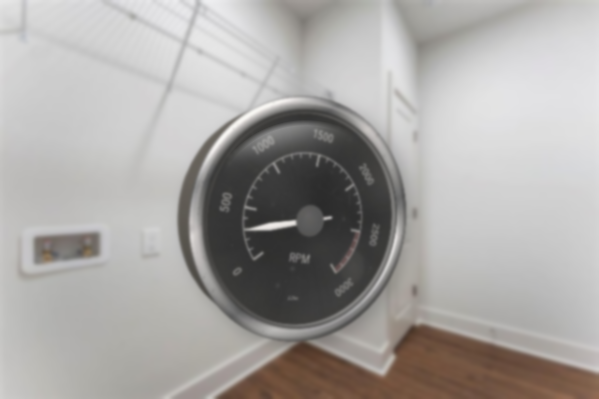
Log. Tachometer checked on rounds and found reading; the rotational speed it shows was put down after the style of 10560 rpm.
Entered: 300 rpm
